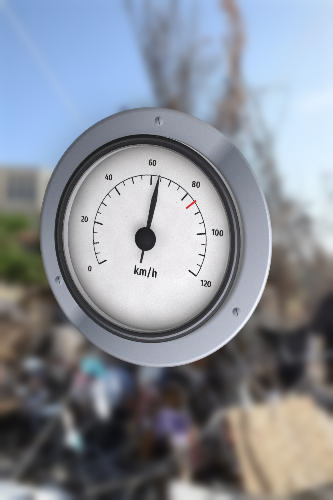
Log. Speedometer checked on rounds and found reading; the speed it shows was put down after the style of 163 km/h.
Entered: 65 km/h
